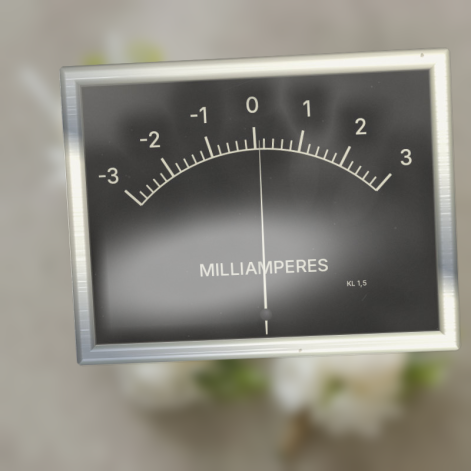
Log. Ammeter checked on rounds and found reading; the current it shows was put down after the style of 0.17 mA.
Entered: 0.1 mA
